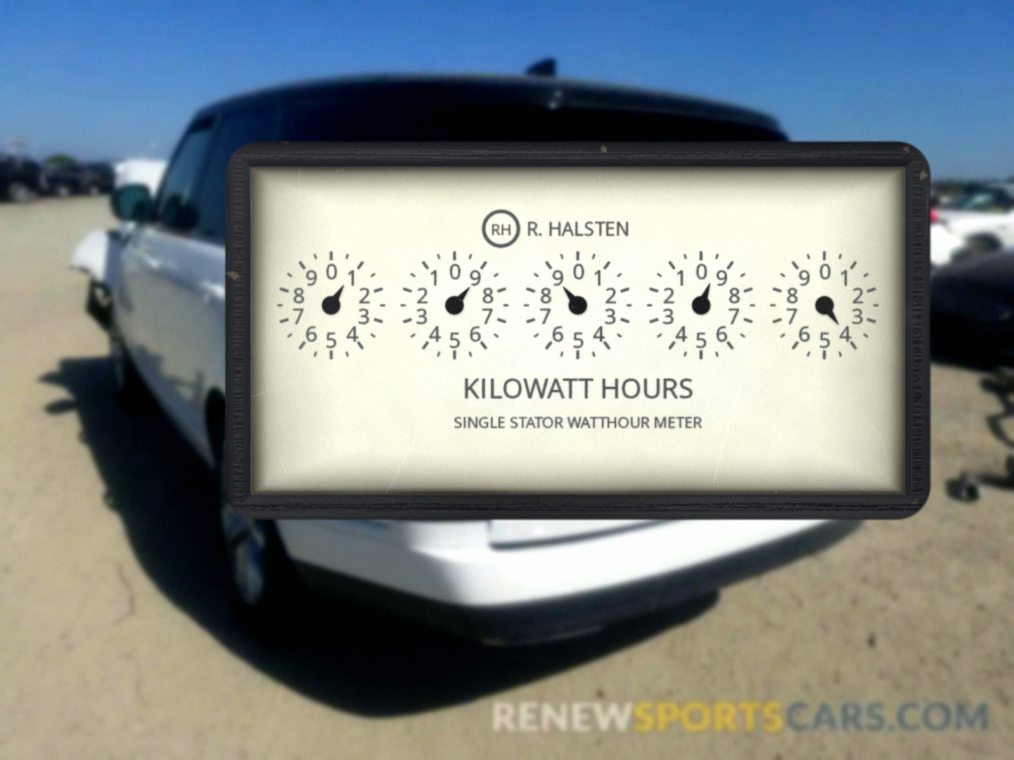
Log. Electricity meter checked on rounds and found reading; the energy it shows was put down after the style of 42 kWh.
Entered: 8894 kWh
